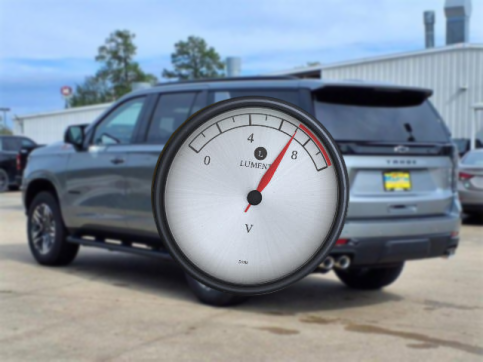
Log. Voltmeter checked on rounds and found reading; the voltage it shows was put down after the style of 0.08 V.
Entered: 7 V
